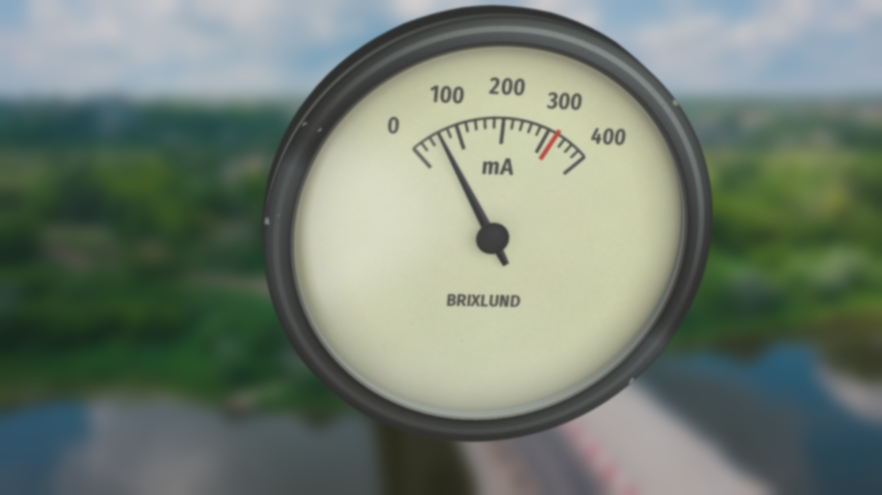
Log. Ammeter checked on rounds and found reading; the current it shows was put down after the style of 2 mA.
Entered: 60 mA
